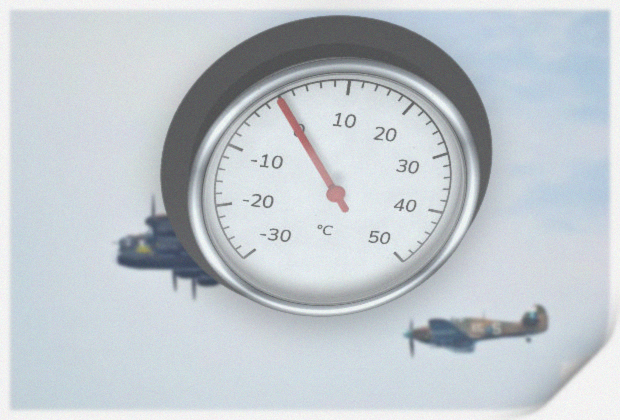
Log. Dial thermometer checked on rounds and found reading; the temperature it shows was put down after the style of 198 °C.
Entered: 0 °C
